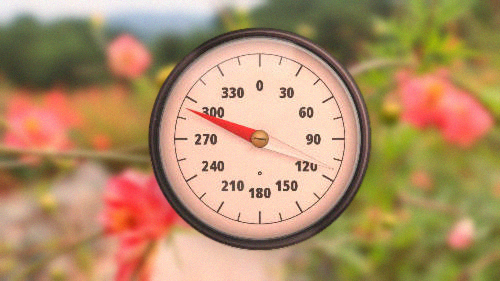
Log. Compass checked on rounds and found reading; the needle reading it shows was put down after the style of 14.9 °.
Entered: 292.5 °
